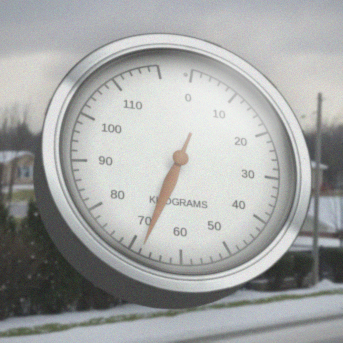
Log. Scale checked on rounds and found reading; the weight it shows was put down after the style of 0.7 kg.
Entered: 68 kg
